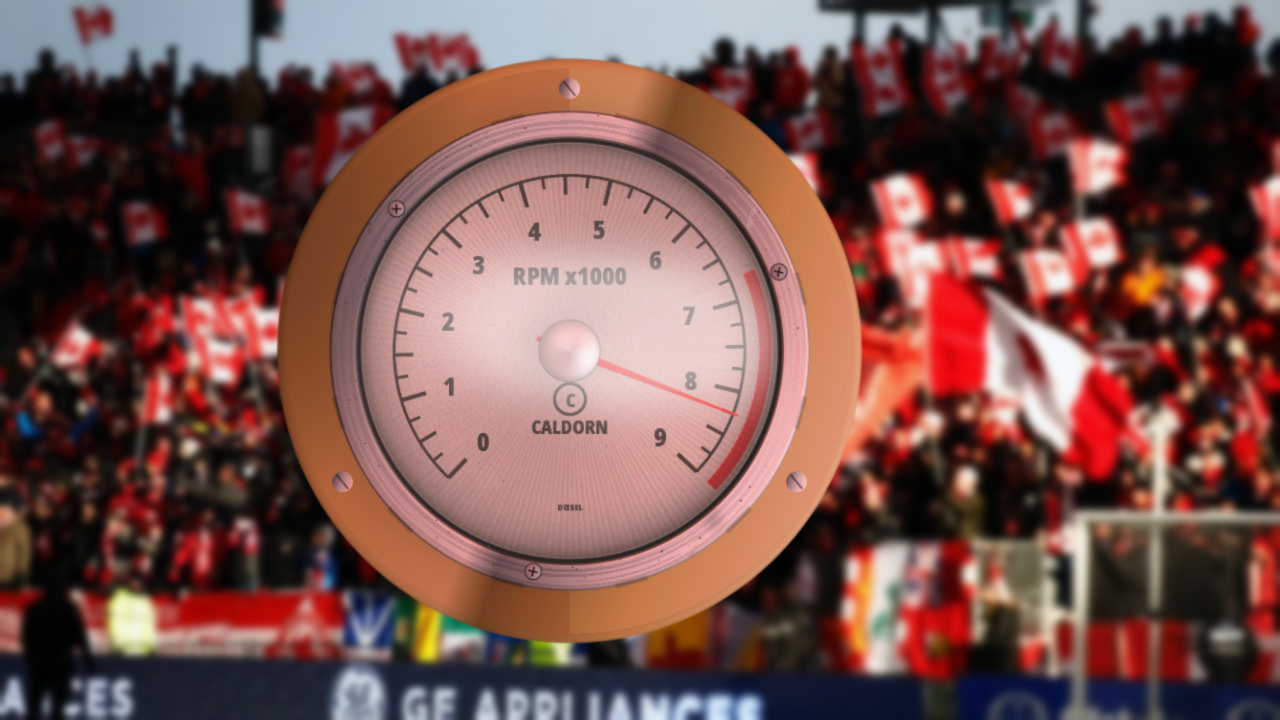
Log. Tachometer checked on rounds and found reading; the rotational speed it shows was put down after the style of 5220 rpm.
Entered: 8250 rpm
